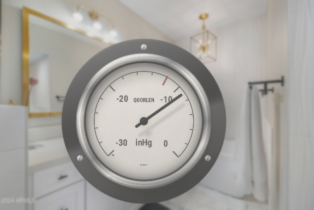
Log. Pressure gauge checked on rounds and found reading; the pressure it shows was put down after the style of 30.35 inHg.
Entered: -9 inHg
